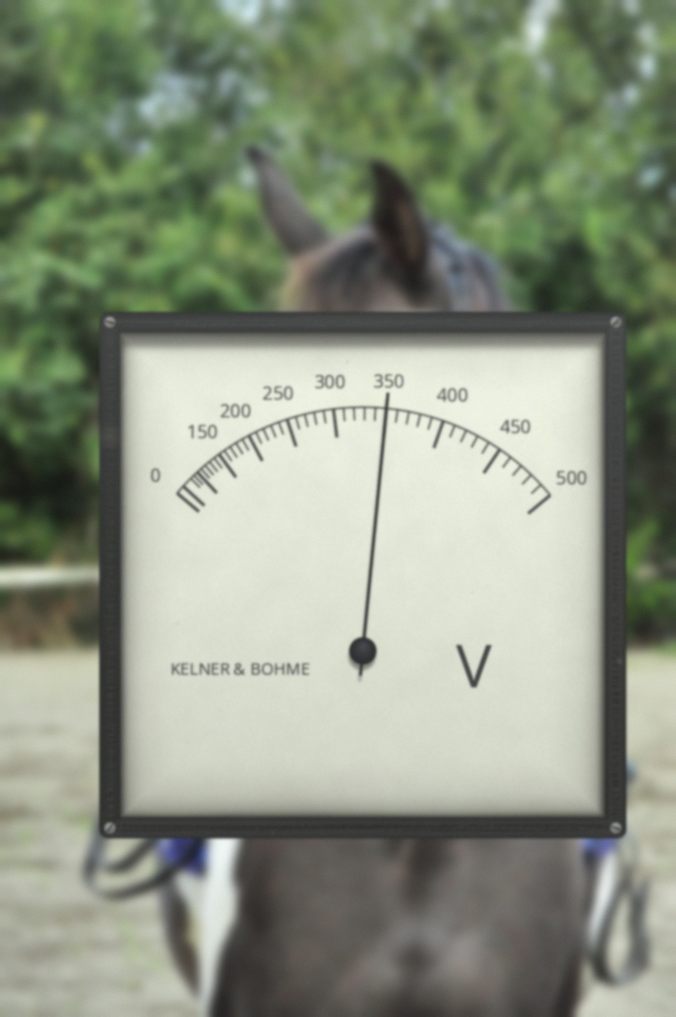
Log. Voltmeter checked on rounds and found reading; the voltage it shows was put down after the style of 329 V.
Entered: 350 V
